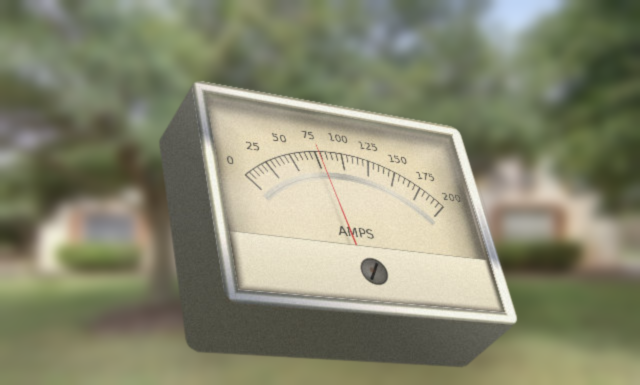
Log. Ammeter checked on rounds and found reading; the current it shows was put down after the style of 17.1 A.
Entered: 75 A
